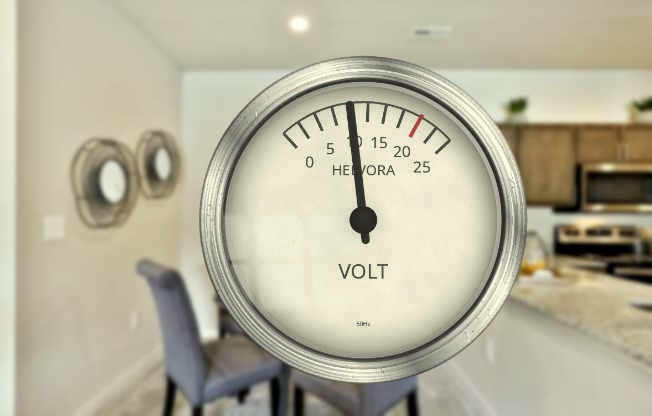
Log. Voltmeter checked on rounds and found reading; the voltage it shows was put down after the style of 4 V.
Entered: 10 V
